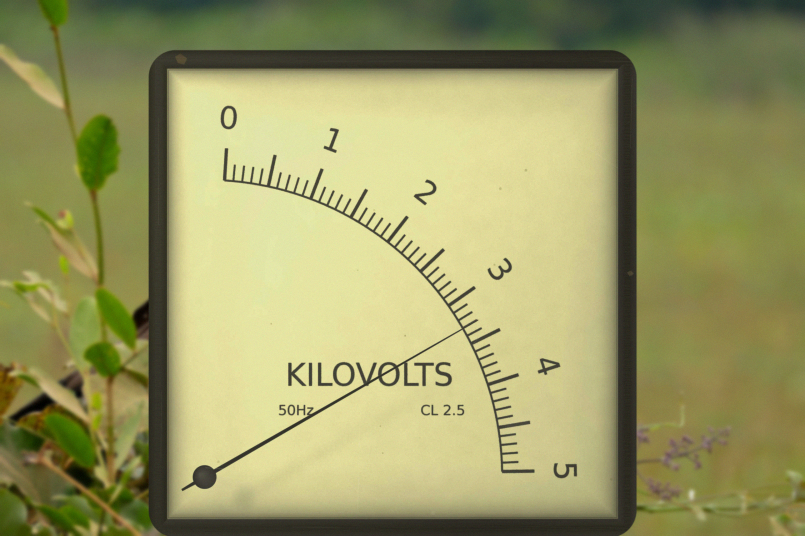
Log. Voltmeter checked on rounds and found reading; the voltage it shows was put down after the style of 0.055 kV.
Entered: 3.3 kV
